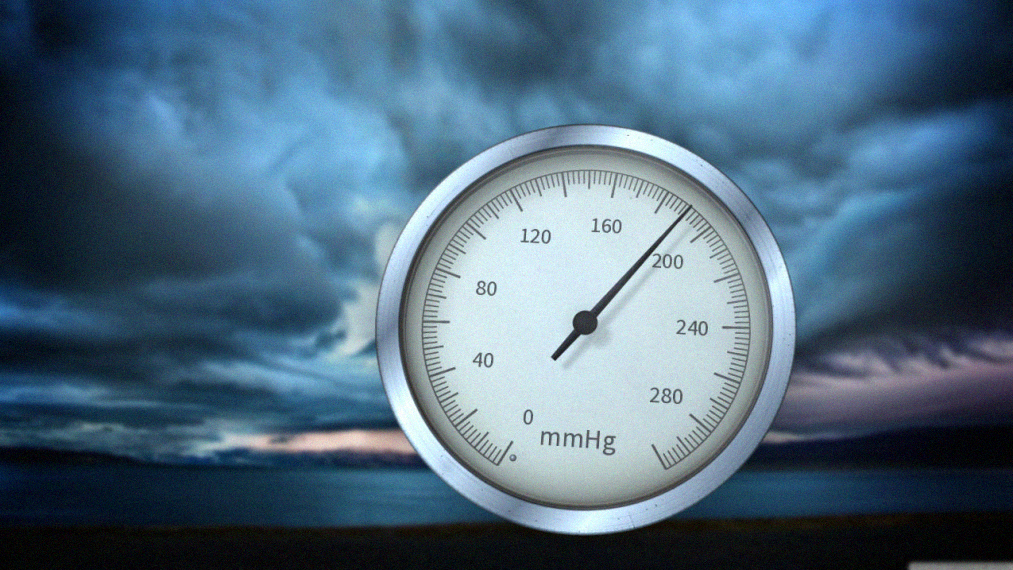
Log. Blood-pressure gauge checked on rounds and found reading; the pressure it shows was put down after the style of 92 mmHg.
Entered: 190 mmHg
